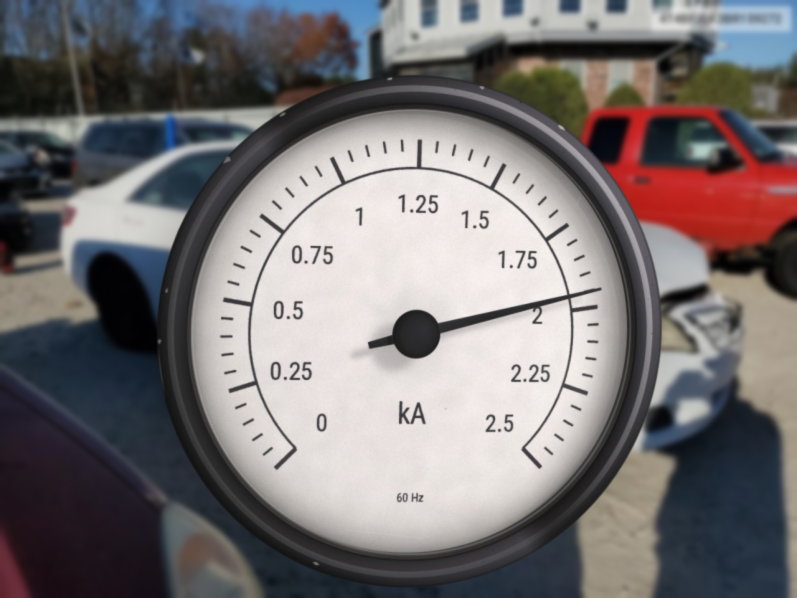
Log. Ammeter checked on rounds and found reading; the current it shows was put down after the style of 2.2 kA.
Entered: 1.95 kA
